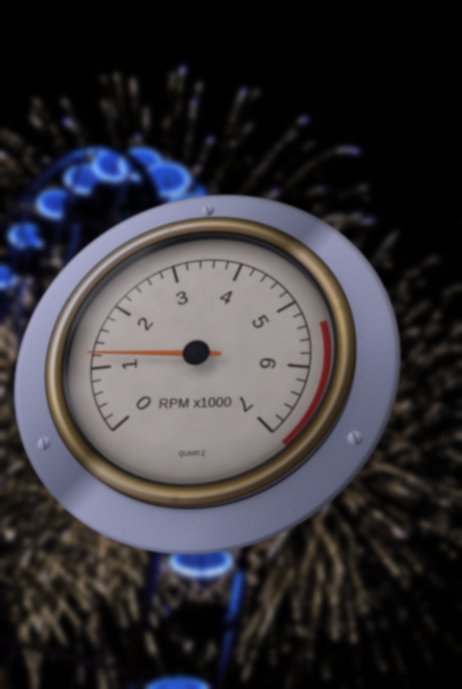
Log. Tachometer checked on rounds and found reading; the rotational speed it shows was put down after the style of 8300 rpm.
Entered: 1200 rpm
